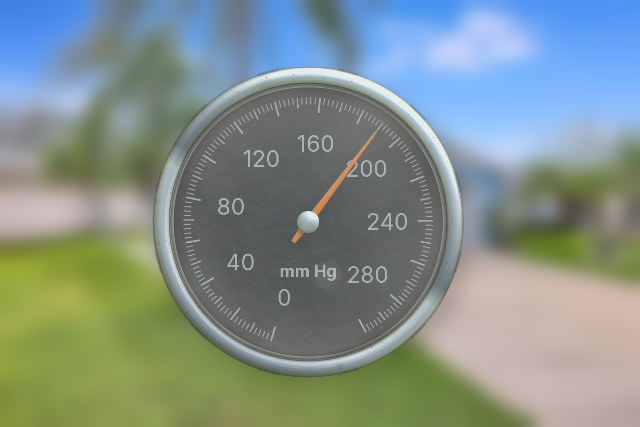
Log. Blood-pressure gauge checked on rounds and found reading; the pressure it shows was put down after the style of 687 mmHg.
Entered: 190 mmHg
